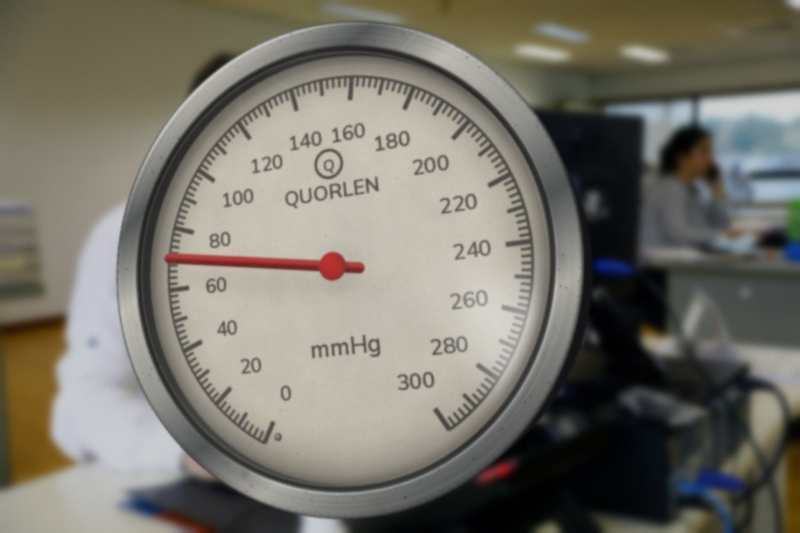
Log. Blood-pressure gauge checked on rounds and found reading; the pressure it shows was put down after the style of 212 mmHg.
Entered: 70 mmHg
